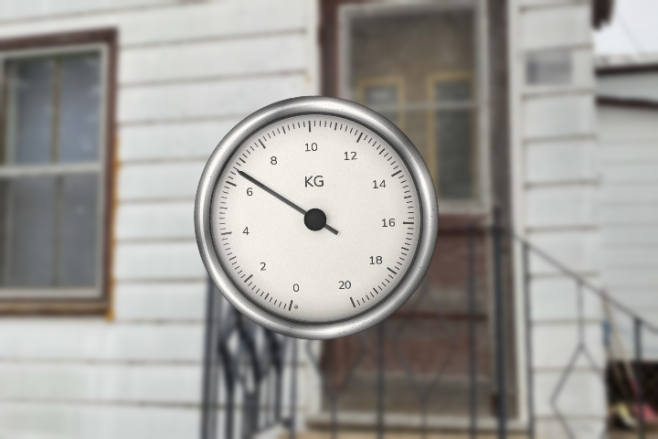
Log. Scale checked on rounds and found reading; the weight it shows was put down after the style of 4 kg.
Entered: 6.6 kg
